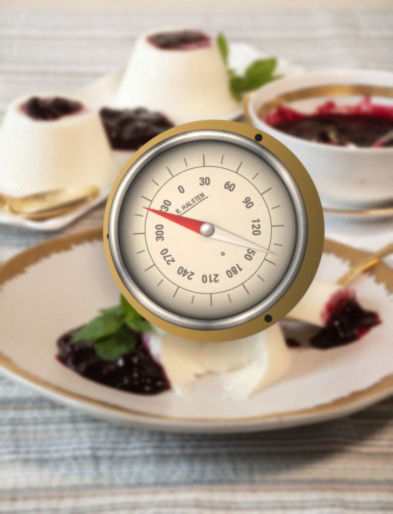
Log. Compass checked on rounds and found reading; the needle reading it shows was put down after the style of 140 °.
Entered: 322.5 °
